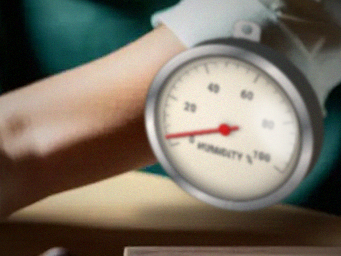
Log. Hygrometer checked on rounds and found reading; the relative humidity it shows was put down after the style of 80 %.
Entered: 4 %
